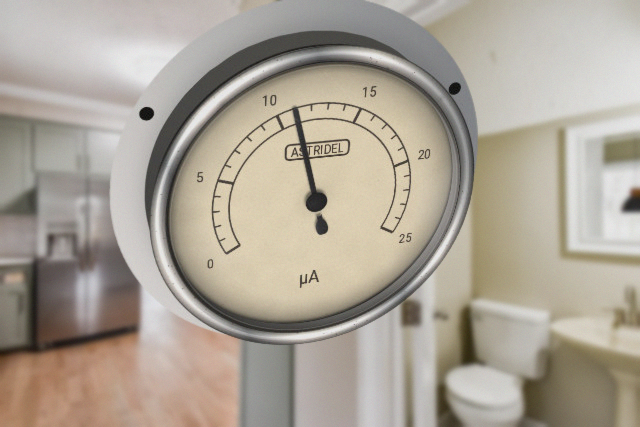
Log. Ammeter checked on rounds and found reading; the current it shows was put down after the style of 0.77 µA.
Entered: 11 µA
